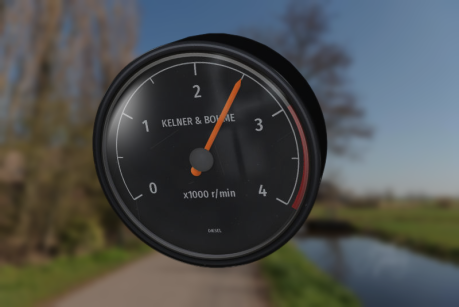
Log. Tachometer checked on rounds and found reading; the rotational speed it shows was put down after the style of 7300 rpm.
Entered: 2500 rpm
